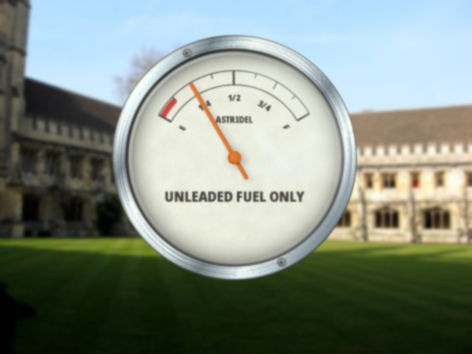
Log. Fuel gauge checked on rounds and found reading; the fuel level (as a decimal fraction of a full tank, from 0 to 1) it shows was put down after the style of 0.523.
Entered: 0.25
